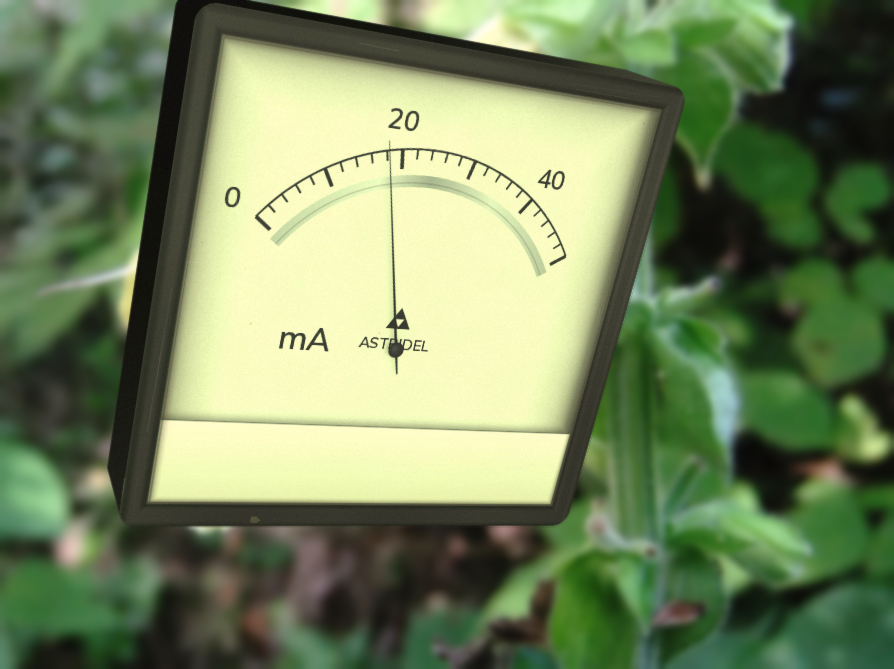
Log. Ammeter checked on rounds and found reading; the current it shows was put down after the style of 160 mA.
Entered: 18 mA
